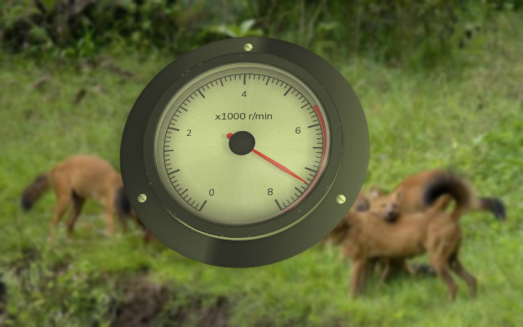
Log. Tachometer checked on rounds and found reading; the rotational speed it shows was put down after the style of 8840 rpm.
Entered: 7300 rpm
